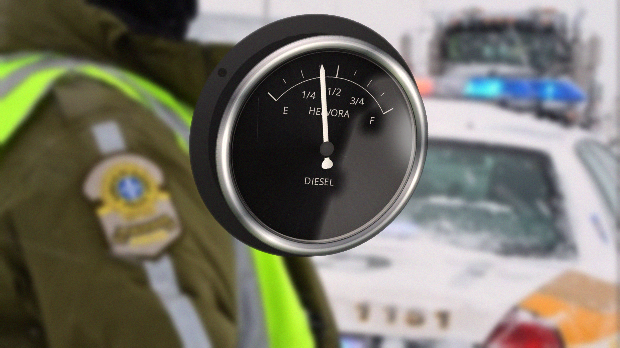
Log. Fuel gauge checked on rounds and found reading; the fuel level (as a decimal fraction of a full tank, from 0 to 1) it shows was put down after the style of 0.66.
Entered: 0.375
